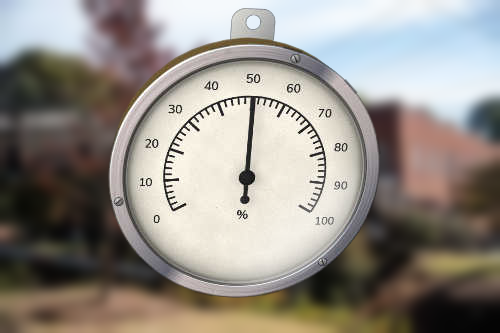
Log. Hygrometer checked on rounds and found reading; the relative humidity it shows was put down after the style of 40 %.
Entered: 50 %
